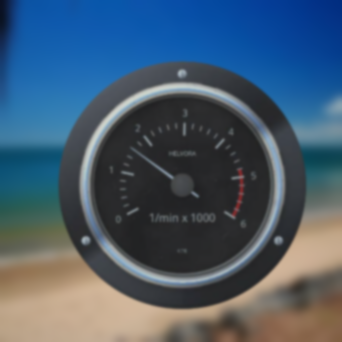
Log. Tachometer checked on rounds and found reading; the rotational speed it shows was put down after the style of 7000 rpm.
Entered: 1600 rpm
